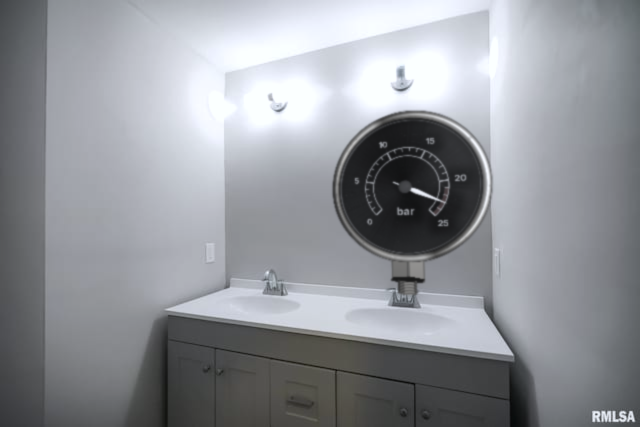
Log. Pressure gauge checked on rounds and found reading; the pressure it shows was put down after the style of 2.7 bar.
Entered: 23 bar
